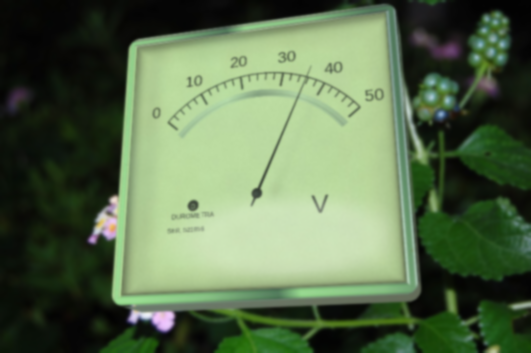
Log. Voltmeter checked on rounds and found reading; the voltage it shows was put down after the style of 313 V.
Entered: 36 V
